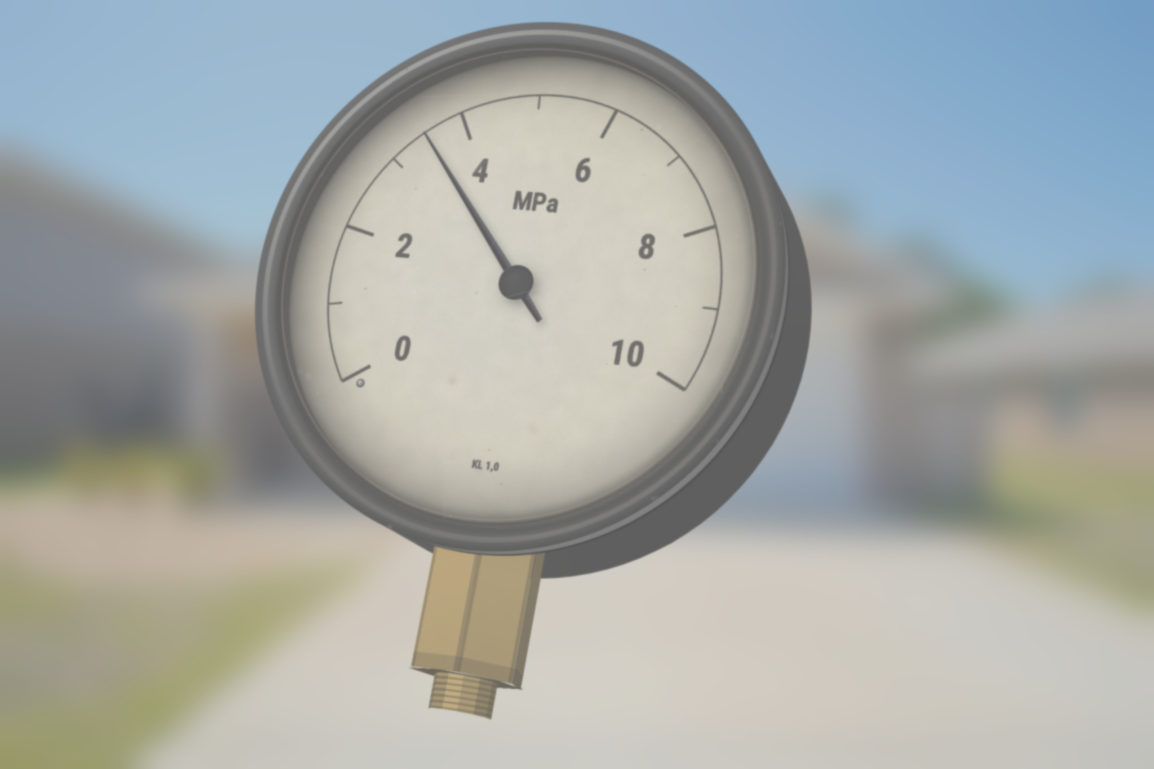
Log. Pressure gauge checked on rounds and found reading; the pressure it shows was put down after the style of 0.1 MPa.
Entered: 3.5 MPa
